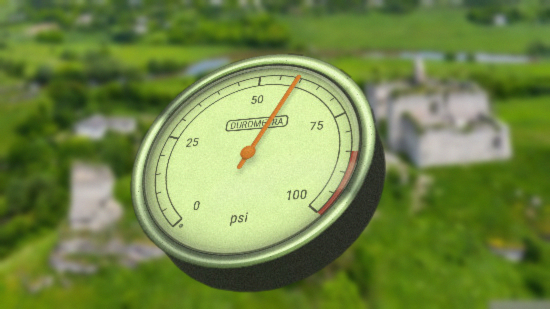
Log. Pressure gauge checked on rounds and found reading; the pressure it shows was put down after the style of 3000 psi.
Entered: 60 psi
